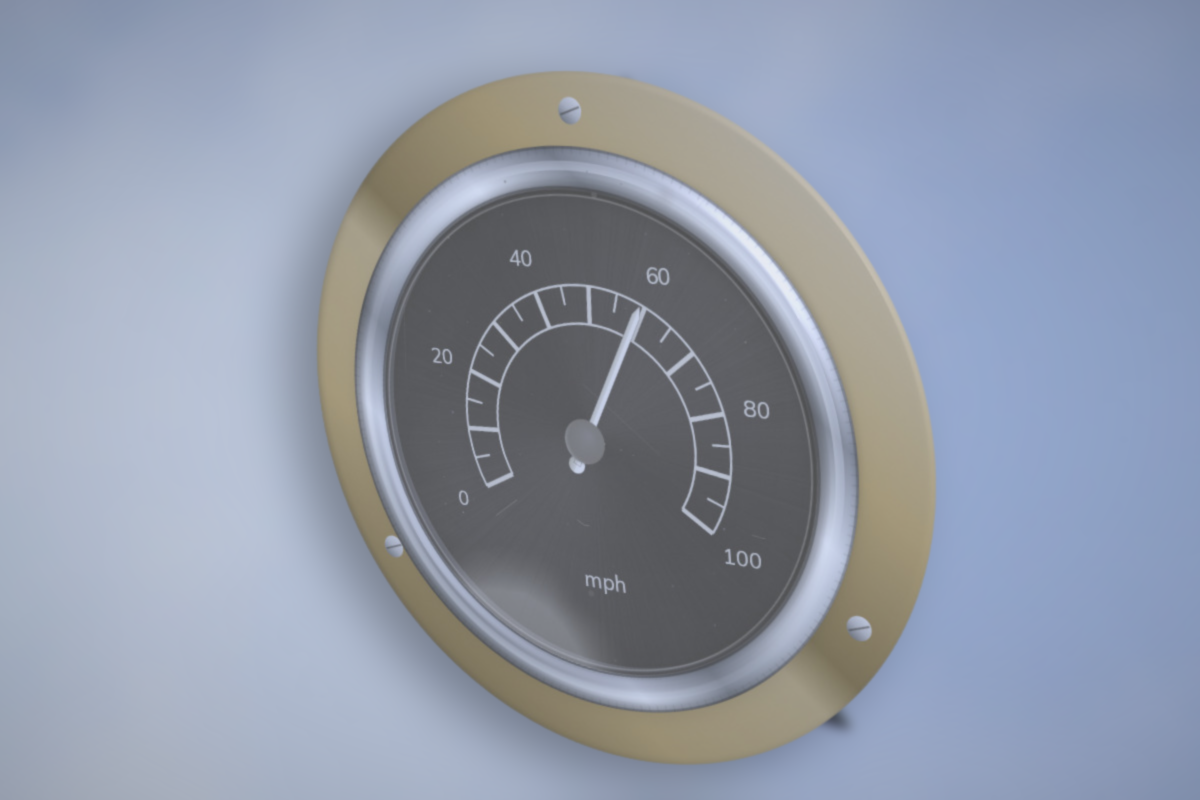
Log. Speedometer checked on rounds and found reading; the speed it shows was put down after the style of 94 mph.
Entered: 60 mph
